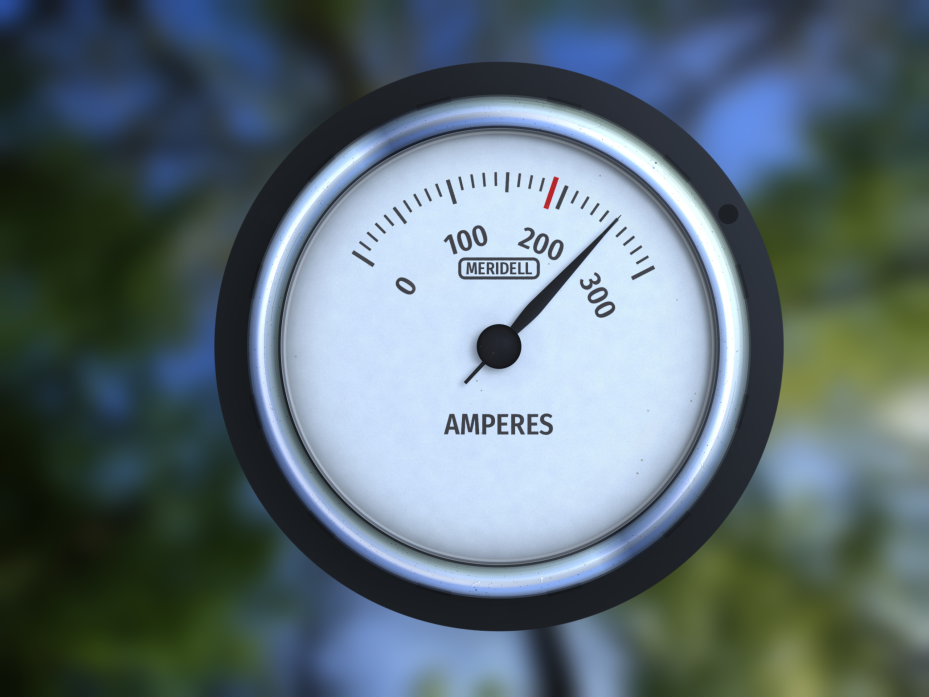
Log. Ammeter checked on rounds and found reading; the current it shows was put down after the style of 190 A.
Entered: 250 A
